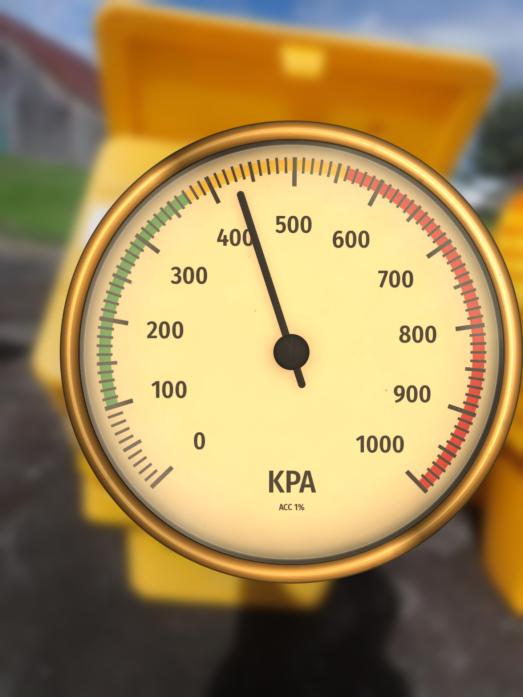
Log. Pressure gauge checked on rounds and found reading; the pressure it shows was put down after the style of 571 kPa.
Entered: 430 kPa
